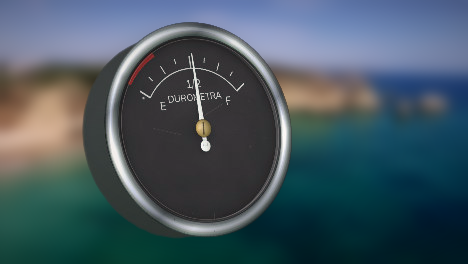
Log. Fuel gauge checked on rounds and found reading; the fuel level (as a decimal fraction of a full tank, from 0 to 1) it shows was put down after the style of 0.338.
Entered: 0.5
